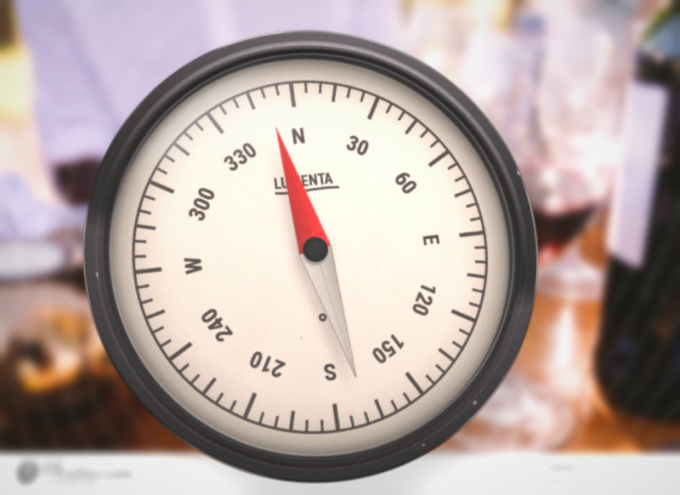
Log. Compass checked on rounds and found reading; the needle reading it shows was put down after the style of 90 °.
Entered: 350 °
